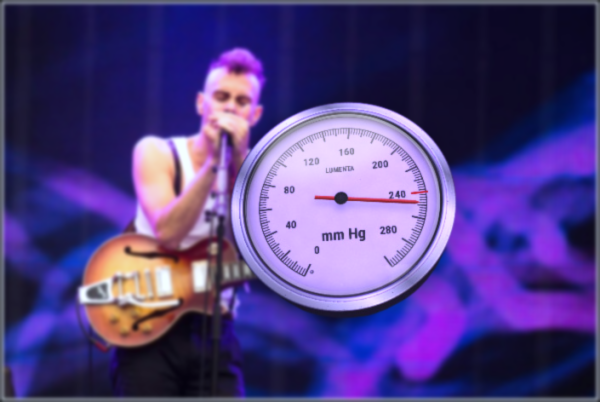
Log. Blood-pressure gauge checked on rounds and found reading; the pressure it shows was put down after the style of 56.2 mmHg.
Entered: 250 mmHg
